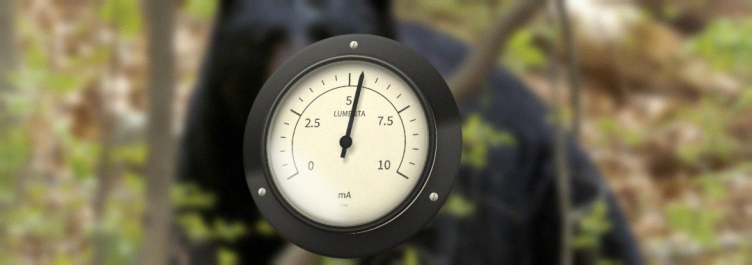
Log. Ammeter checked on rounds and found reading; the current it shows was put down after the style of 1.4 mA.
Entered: 5.5 mA
